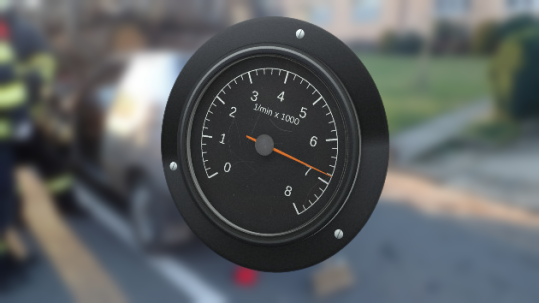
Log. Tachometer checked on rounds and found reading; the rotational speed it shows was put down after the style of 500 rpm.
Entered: 6800 rpm
